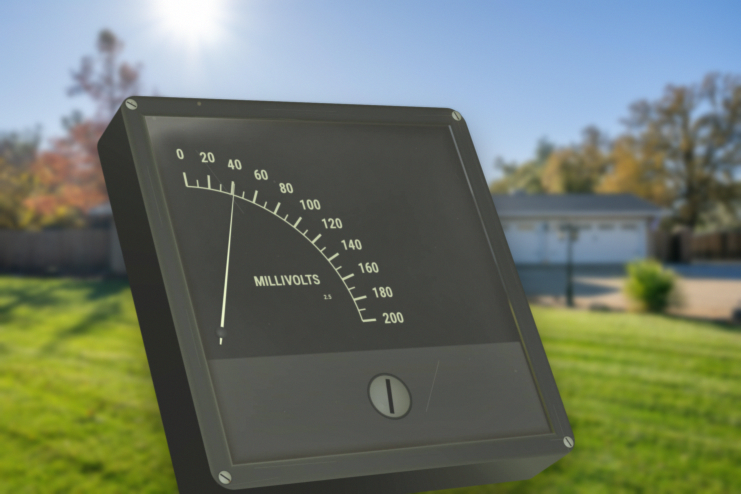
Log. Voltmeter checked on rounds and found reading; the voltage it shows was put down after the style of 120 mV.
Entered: 40 mV
